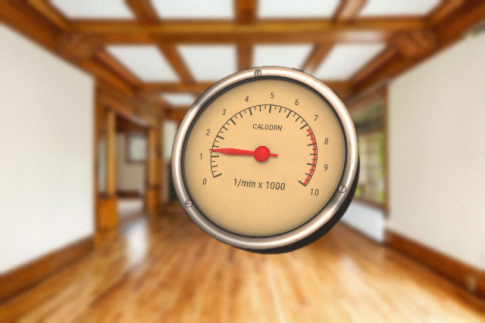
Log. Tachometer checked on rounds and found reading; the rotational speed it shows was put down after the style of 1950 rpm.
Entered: 1250 rpm
